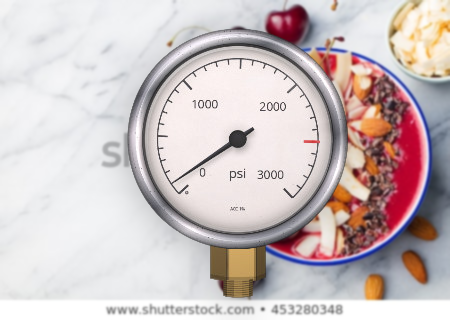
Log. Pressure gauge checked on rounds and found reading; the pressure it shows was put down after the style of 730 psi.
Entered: 100 psi
